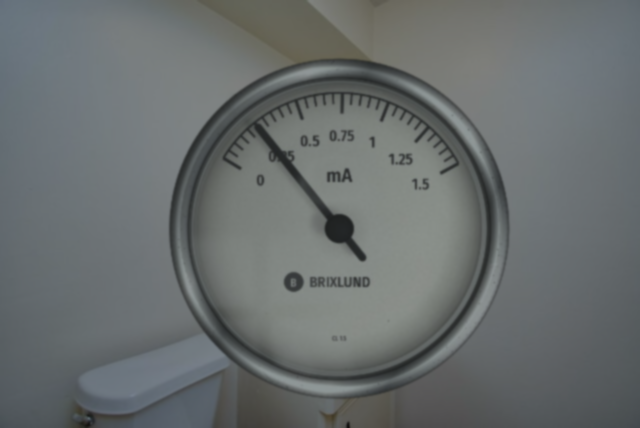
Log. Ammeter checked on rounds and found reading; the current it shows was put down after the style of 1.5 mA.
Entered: 0.25 mA
